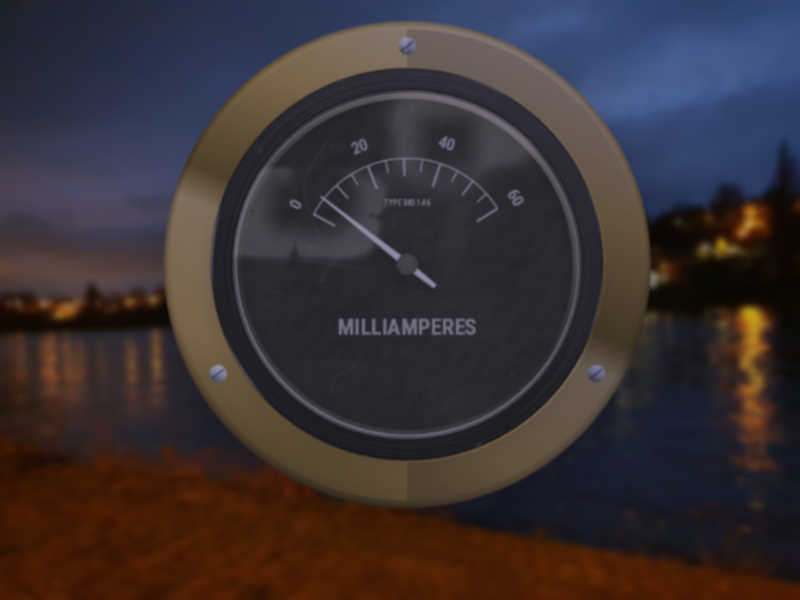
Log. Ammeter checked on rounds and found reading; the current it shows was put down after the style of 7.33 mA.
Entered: 5 mA
